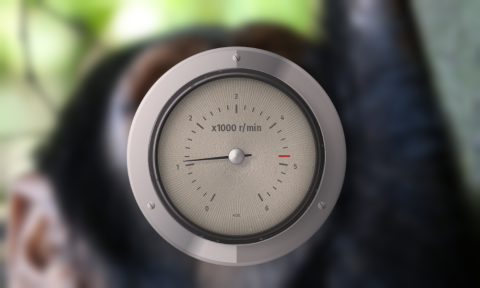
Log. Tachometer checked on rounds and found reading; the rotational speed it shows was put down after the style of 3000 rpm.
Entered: 1100 rpm
